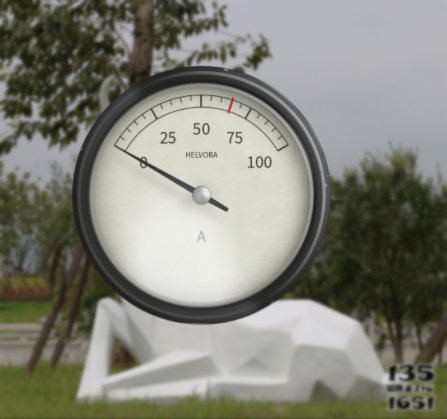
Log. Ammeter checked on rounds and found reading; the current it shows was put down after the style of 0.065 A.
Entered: 0 A
